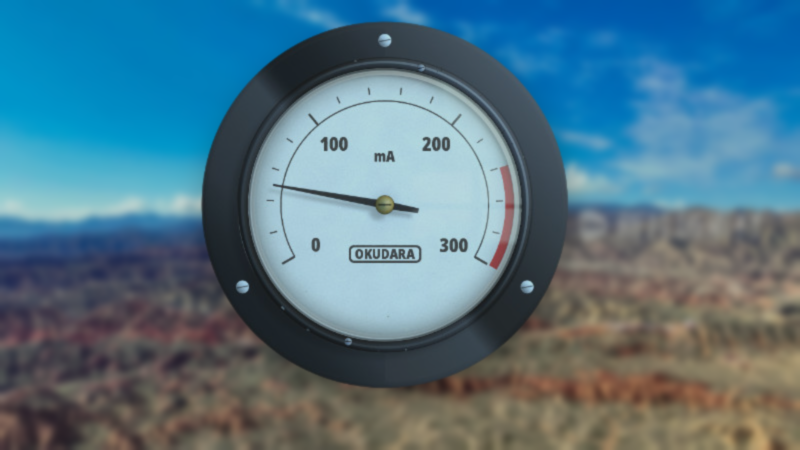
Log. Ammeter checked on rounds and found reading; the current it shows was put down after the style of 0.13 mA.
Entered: 50 mA
